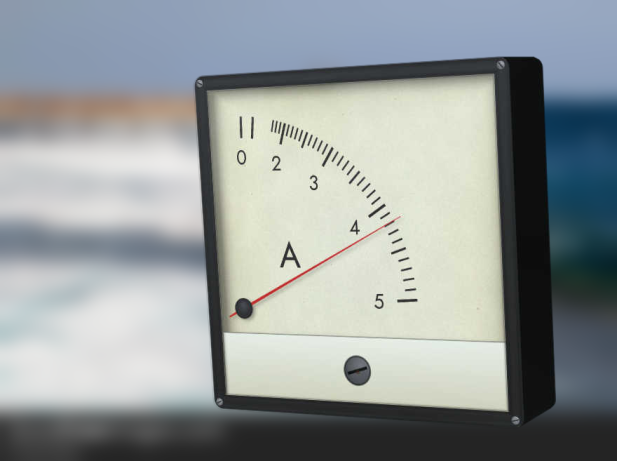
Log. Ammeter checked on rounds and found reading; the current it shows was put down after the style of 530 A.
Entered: 4.2 A
